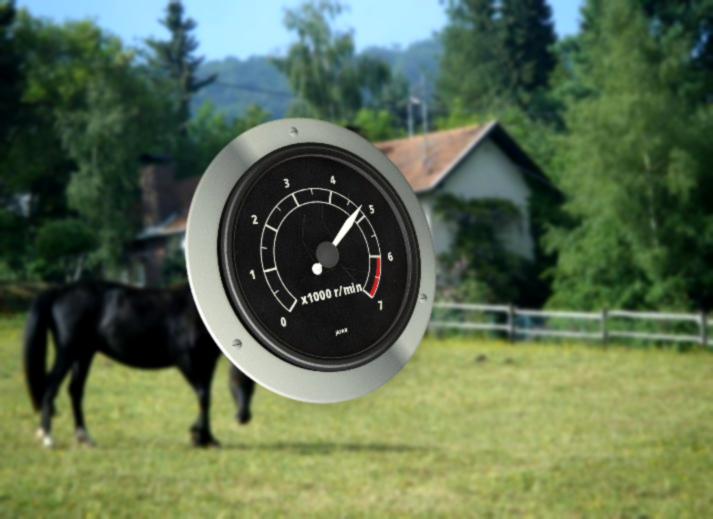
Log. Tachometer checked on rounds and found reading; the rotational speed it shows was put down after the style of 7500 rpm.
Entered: 4750 rpm
